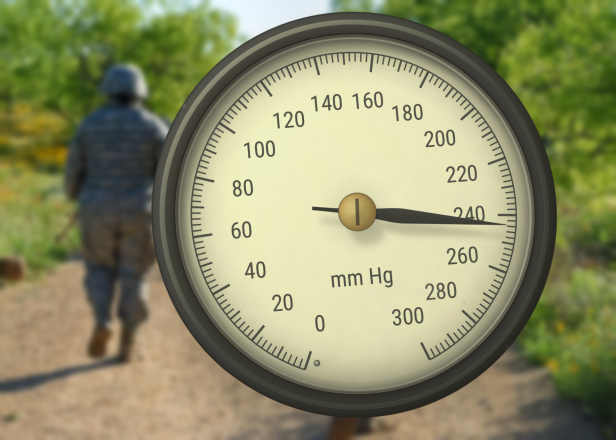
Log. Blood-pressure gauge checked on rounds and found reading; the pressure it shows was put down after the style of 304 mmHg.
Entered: 244 mmHg
